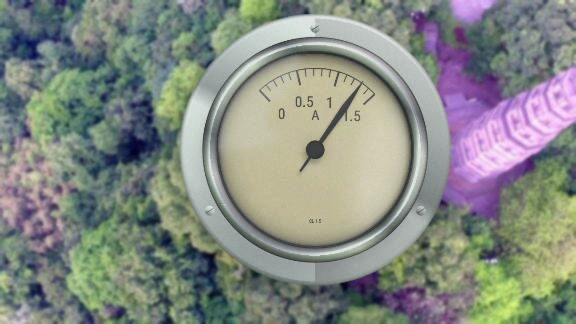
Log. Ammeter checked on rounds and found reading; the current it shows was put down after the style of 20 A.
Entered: 1.3 A
